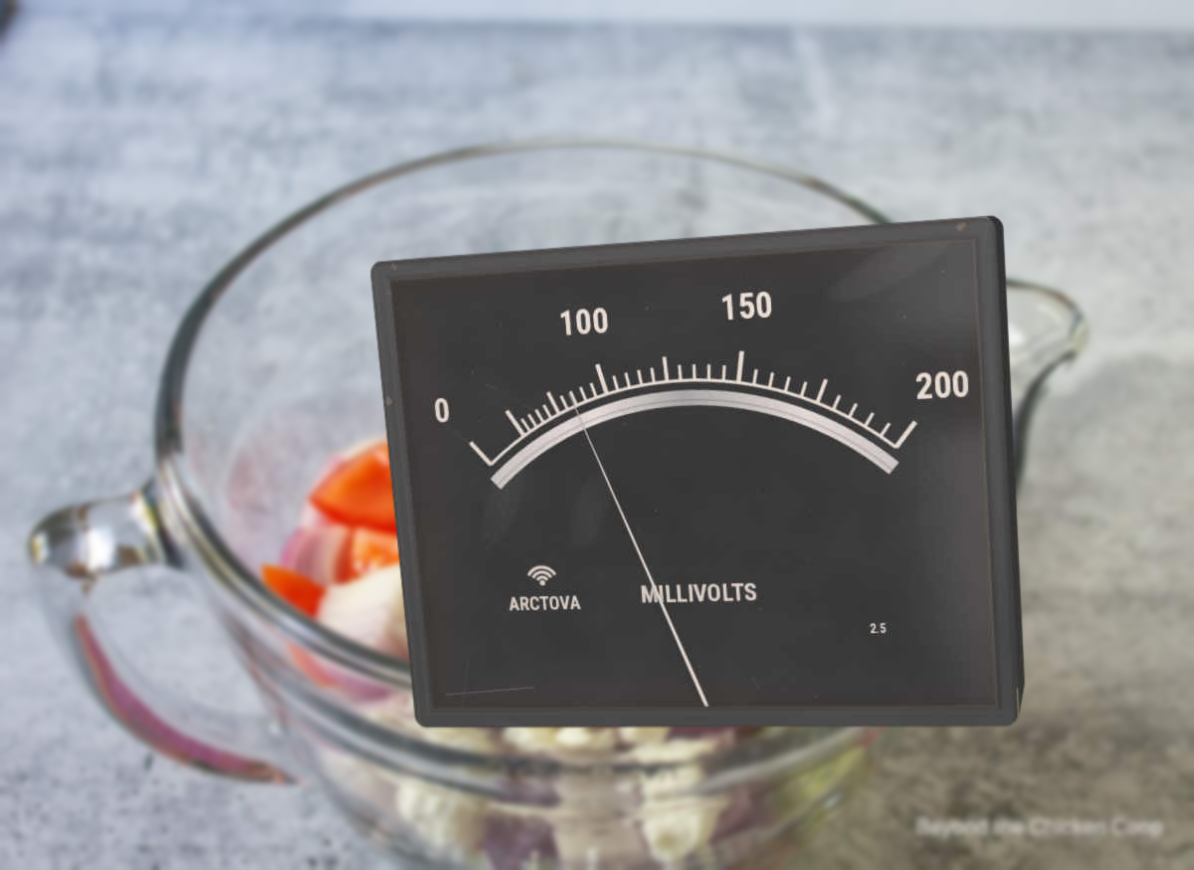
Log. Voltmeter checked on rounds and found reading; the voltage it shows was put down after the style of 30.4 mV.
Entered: 85 mV
